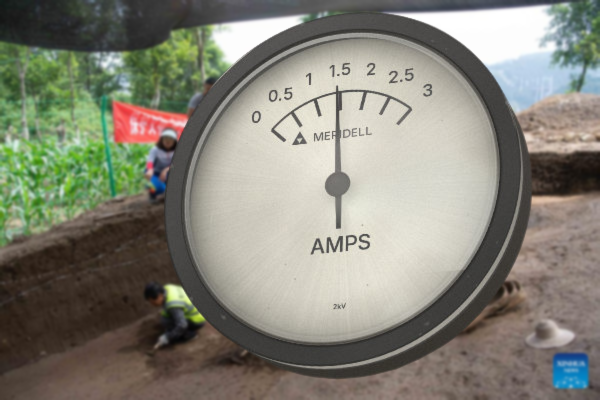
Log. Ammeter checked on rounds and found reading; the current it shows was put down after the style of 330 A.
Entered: 1.5 A
